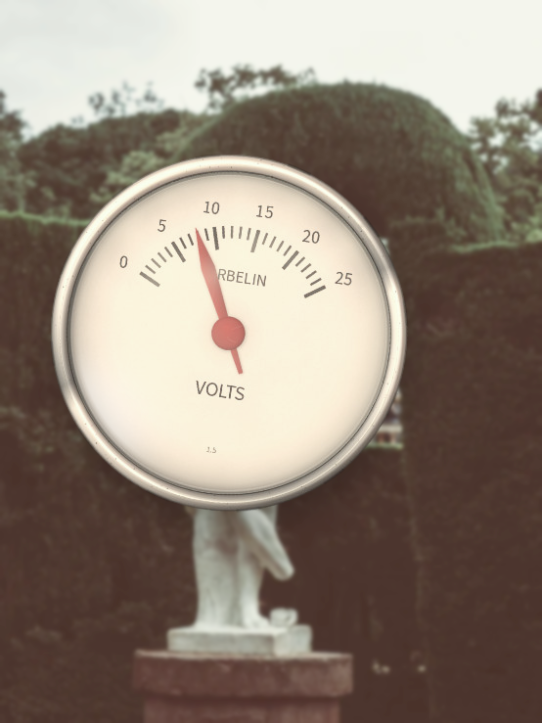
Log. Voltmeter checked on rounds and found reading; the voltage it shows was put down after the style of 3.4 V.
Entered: 8 V
